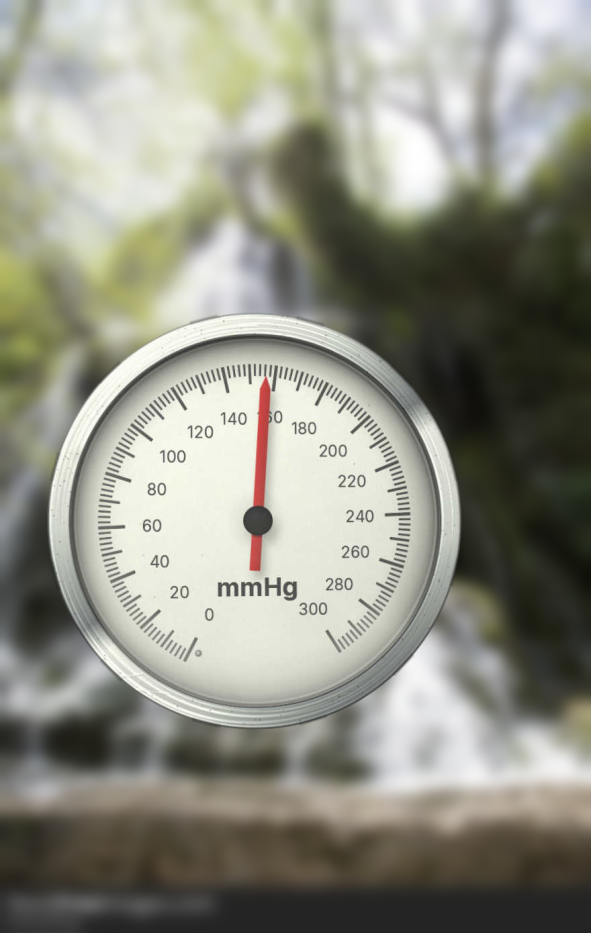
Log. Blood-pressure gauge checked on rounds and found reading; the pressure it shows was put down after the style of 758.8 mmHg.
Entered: 156 mmHg
